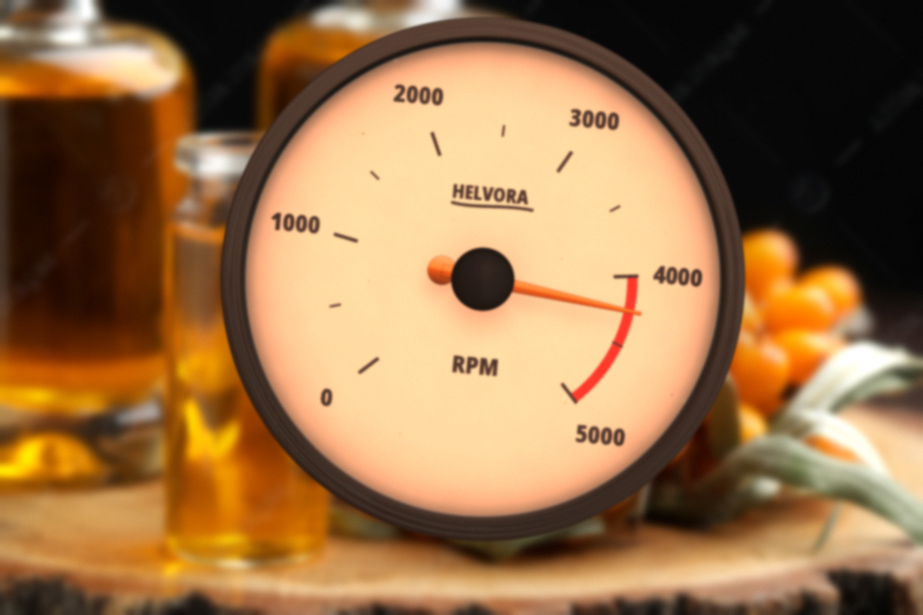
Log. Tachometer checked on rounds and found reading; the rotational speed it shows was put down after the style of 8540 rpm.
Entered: 4250 rpm
